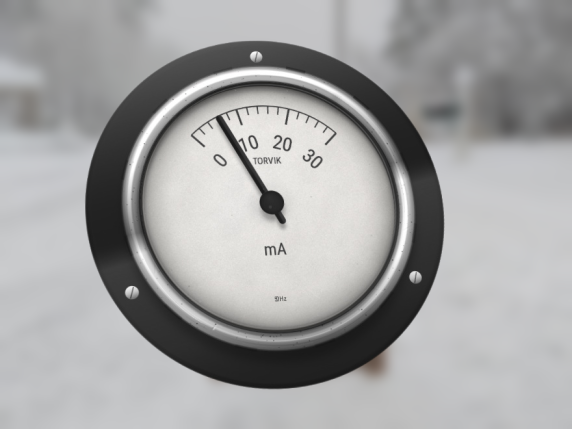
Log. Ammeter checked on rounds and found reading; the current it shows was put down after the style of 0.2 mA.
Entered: 6 mA
